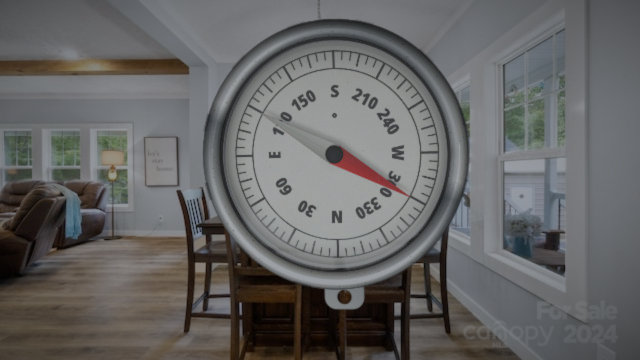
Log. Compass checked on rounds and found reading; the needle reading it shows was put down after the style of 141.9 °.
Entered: 300 °
